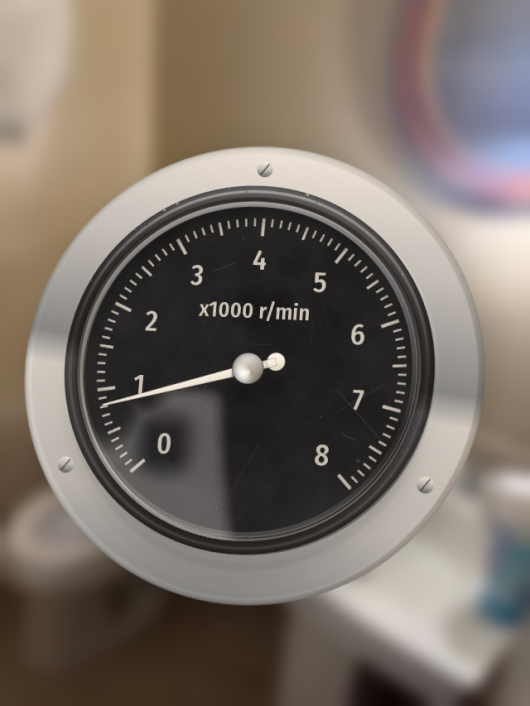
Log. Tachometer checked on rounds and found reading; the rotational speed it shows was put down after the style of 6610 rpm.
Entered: 800 rpm
